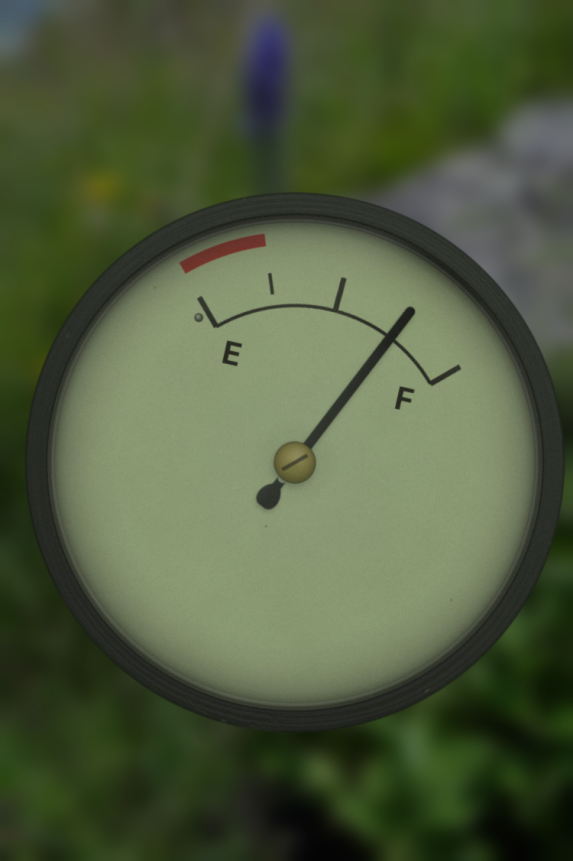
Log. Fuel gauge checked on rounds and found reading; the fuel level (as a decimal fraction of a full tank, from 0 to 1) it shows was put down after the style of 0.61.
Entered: 0.75
